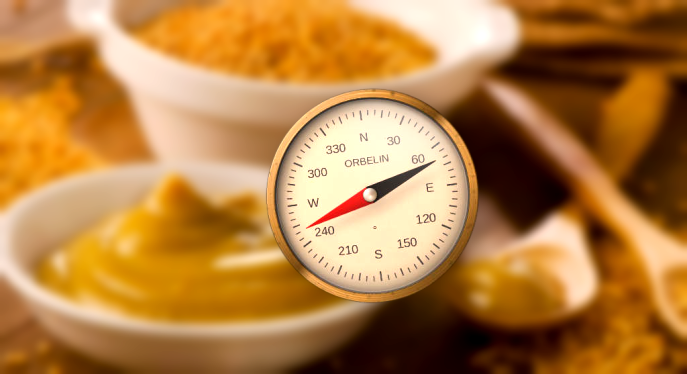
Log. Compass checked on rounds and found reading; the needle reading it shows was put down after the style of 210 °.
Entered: 250 °
